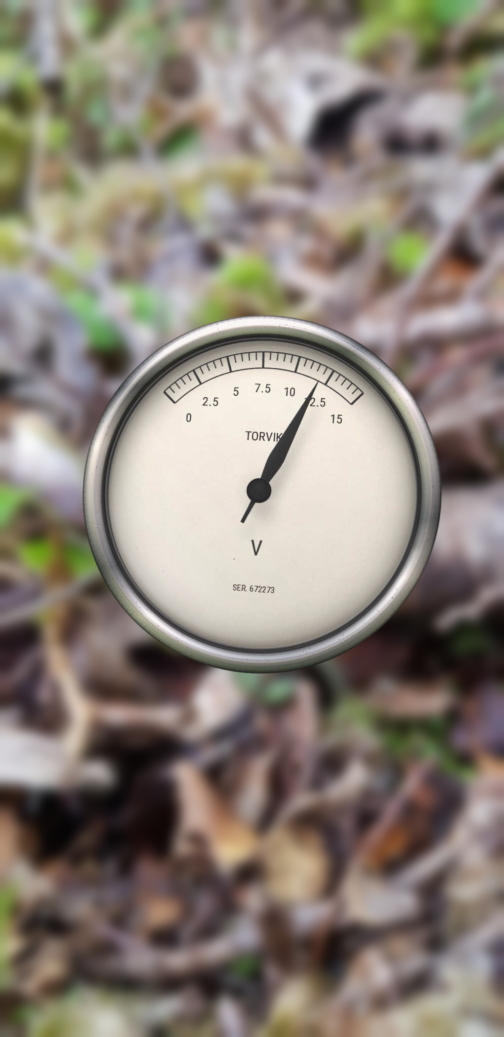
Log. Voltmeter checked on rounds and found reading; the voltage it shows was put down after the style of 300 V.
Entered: 12 V
